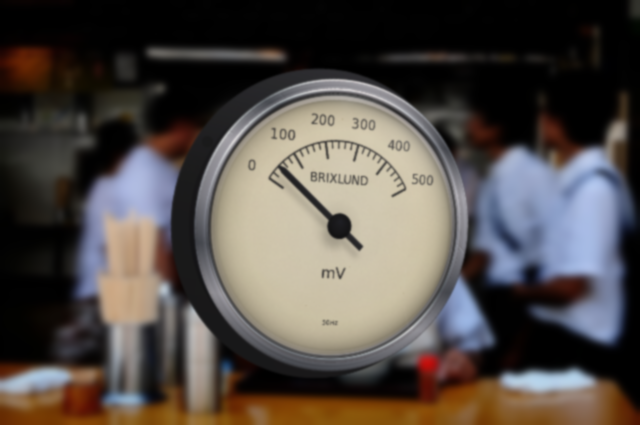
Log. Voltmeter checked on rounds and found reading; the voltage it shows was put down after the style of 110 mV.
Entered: 40 mV
